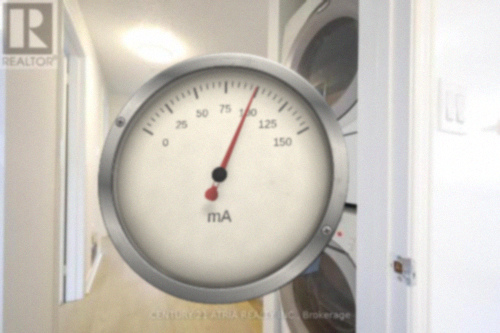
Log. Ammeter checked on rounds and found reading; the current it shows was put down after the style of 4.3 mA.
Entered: 100 mA
